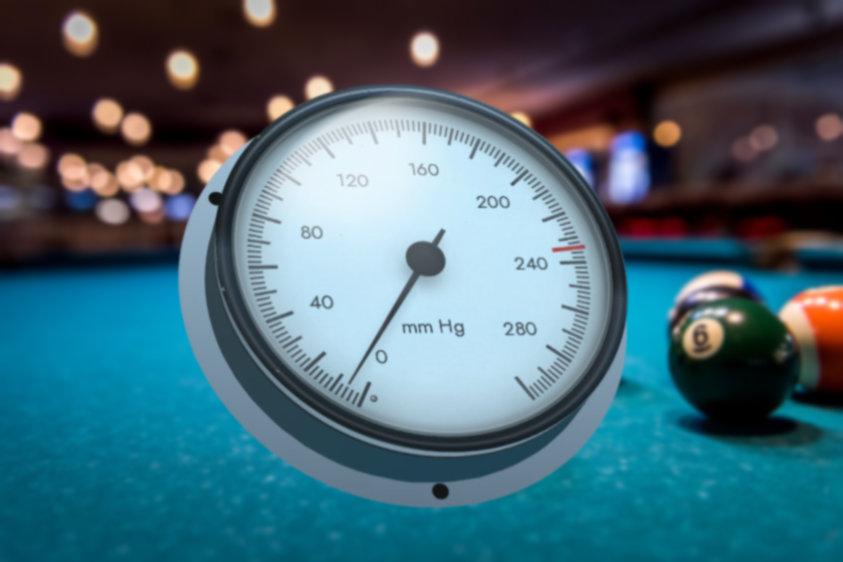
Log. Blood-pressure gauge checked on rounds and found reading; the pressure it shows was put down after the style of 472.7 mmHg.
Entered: 6 mmHg
